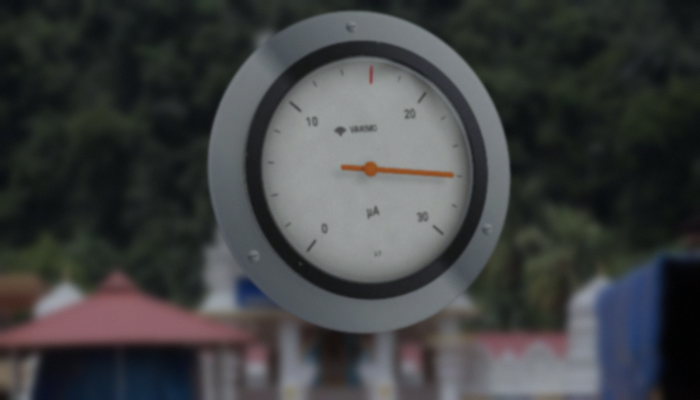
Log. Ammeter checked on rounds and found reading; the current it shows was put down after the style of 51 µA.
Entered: 26 µA
